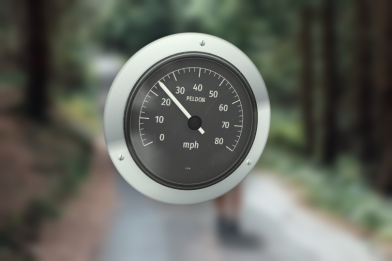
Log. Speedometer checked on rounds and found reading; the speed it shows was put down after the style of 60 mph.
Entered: 24 mph
